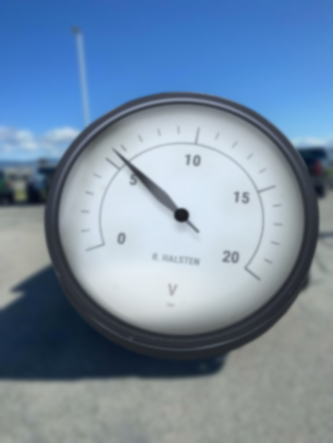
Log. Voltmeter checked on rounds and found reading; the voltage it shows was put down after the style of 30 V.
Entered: 5.5 V
